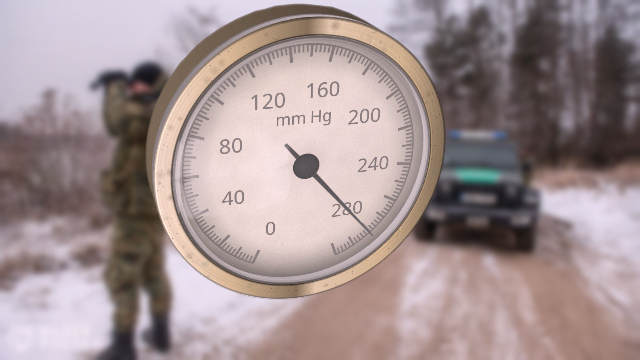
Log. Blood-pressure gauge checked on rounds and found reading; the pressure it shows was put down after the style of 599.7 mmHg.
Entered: 280 mmHg
